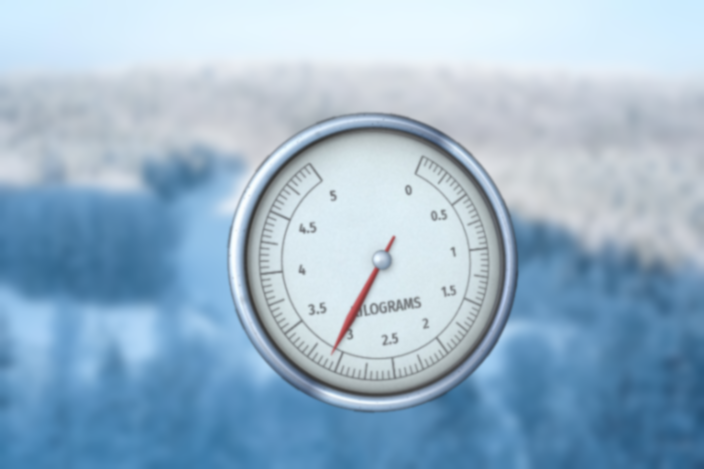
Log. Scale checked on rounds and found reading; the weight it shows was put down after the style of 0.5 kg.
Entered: 3.1 kg
